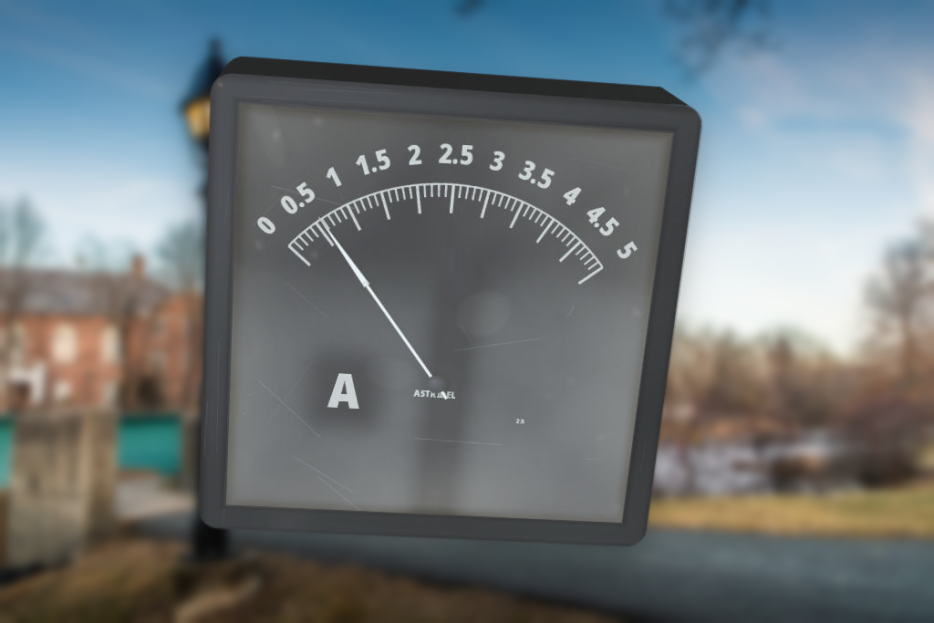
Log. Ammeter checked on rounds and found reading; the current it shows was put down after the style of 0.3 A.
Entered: 0.6 A
